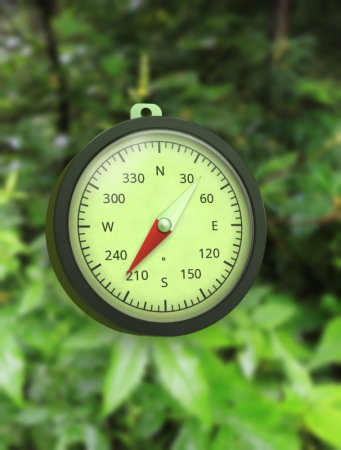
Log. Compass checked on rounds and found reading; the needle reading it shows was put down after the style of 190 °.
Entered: 220 °
